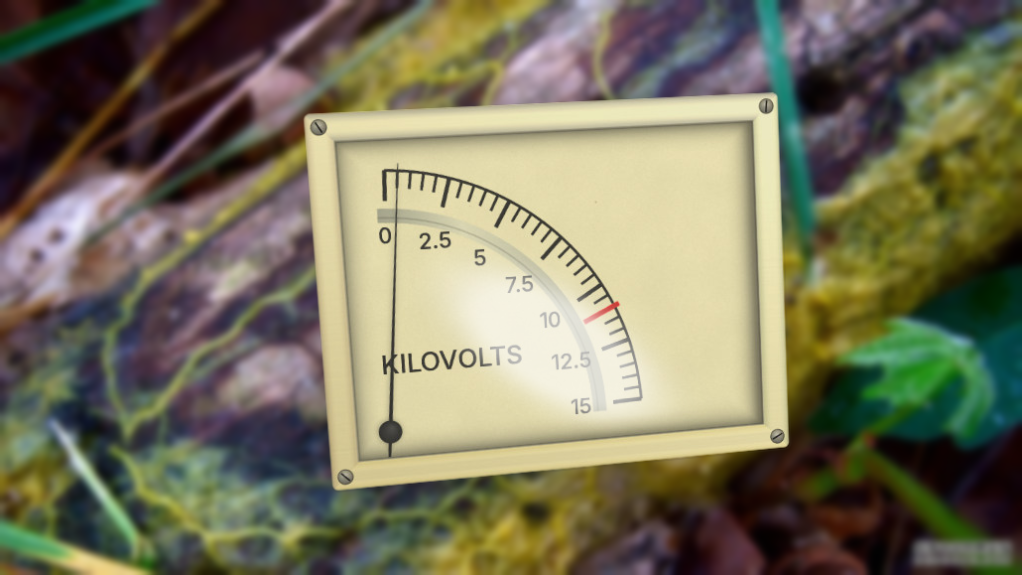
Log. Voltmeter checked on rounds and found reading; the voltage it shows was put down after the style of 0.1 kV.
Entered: 0.5 kV
